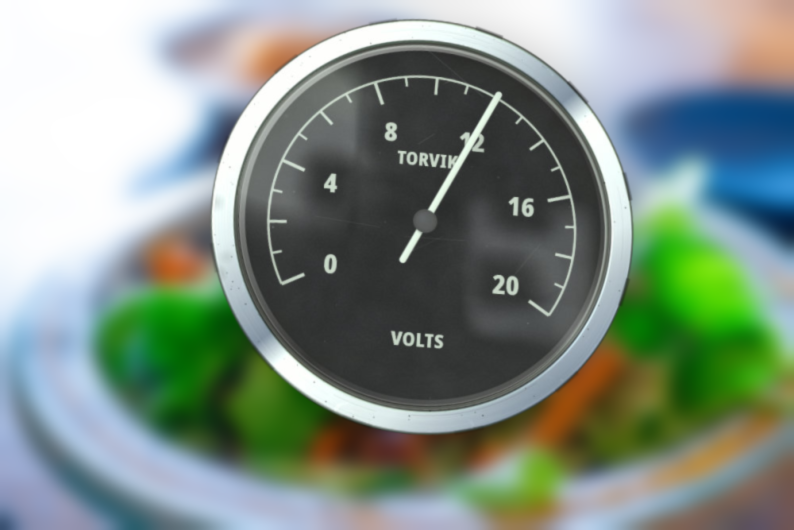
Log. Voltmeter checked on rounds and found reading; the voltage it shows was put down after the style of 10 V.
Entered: 12 V
